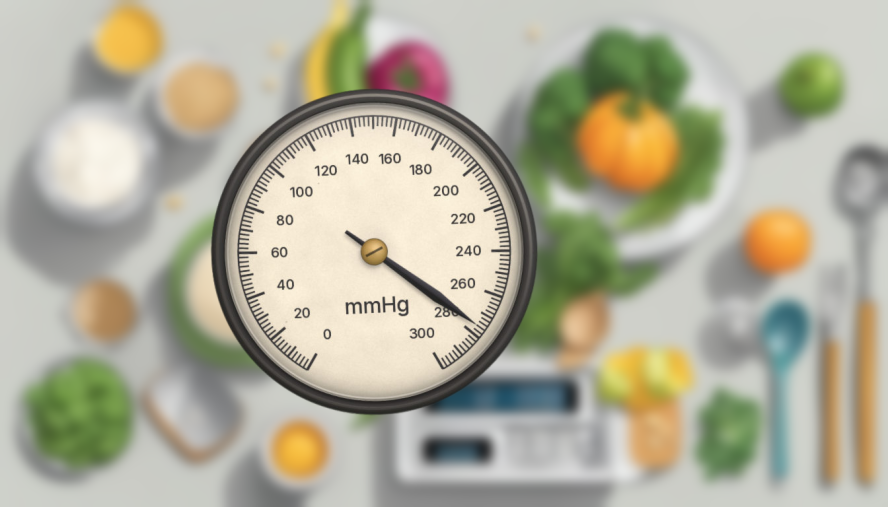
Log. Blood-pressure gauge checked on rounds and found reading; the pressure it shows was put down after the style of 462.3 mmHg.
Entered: 276 mmHg
